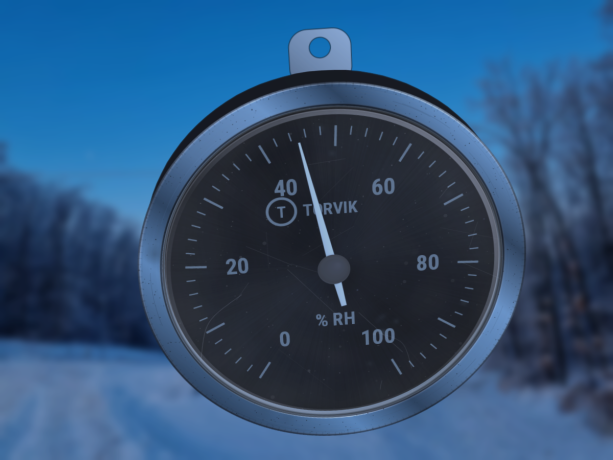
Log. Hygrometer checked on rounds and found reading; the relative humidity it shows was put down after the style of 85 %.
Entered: 45 %
